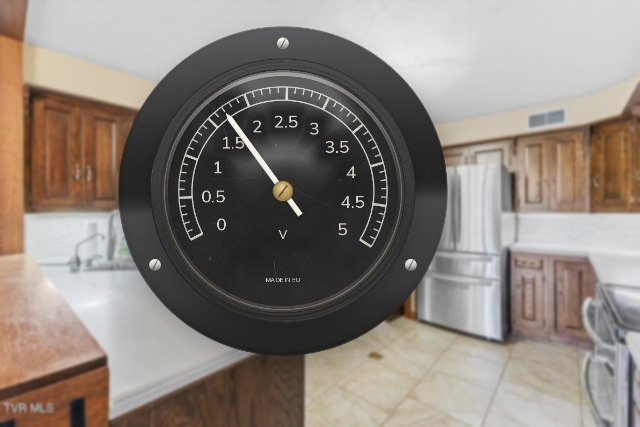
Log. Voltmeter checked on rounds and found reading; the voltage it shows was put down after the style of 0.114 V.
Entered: 1.7 V
